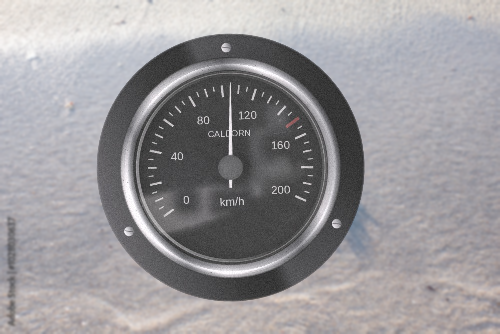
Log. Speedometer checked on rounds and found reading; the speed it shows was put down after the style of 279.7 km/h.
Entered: 105 km/h
